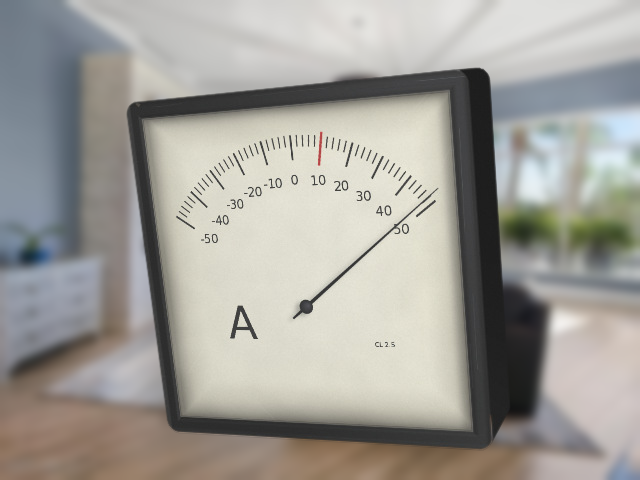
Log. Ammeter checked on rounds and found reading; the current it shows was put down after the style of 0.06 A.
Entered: 48 A
